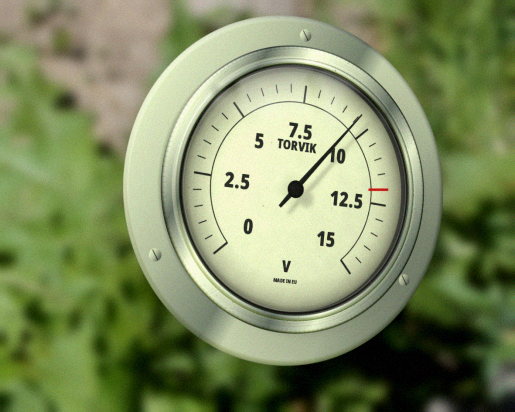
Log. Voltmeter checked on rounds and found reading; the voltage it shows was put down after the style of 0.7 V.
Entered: 9.5 V
